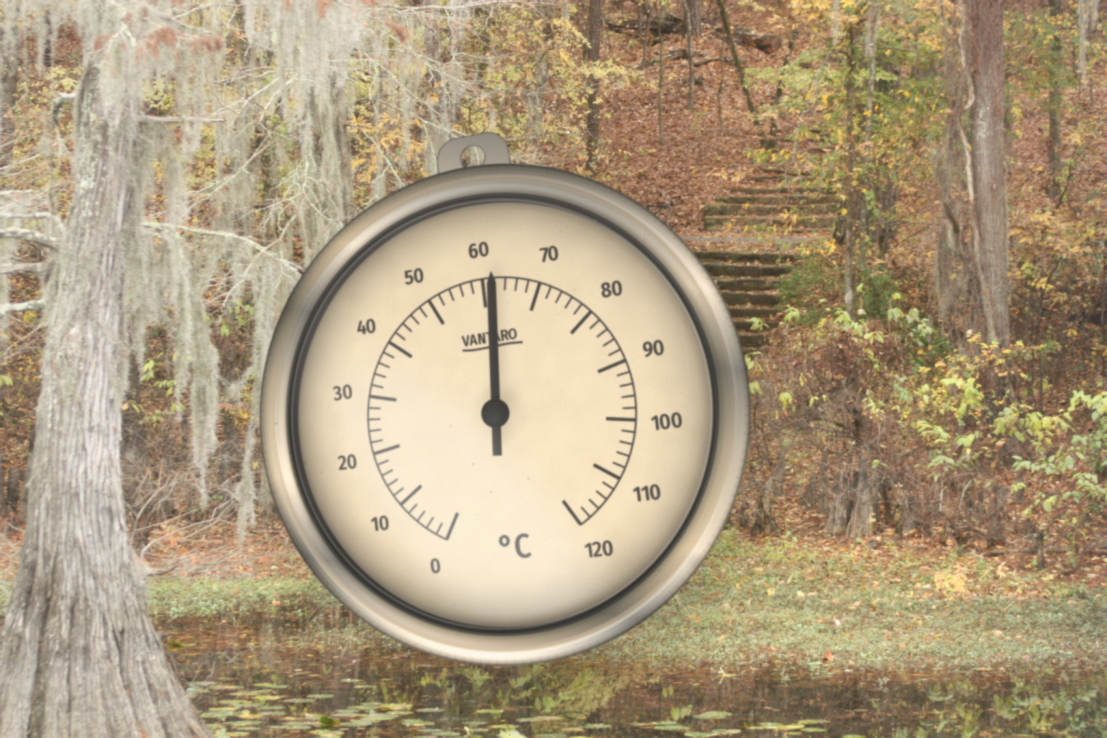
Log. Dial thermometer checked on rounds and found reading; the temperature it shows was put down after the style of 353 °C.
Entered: 62 °C
